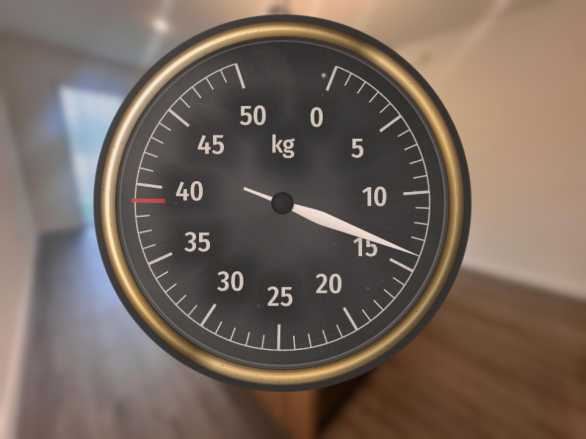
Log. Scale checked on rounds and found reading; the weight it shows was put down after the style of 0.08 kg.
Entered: 14 kg
